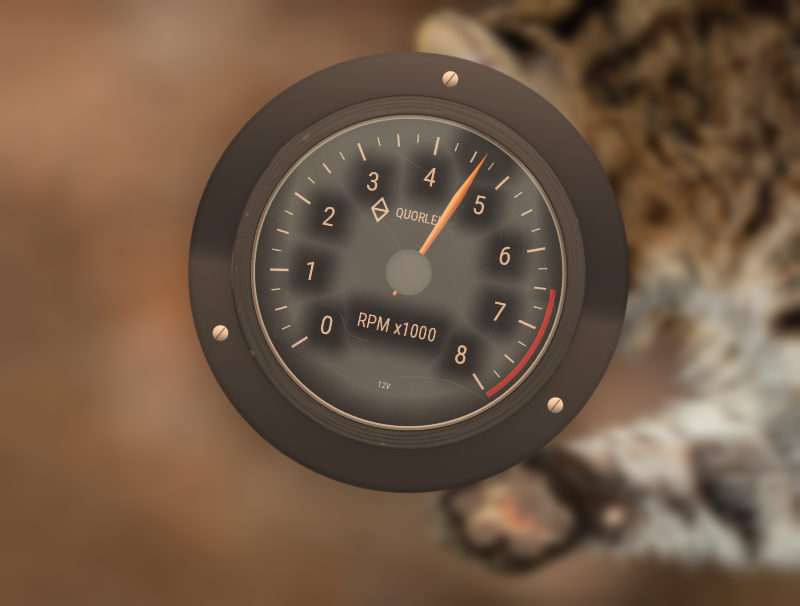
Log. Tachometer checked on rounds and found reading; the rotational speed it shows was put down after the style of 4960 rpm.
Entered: 4625 rpm
